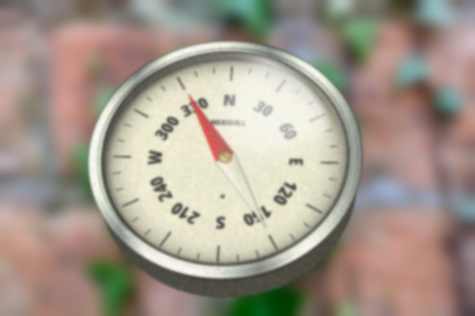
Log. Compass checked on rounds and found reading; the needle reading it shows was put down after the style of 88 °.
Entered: 330 °
